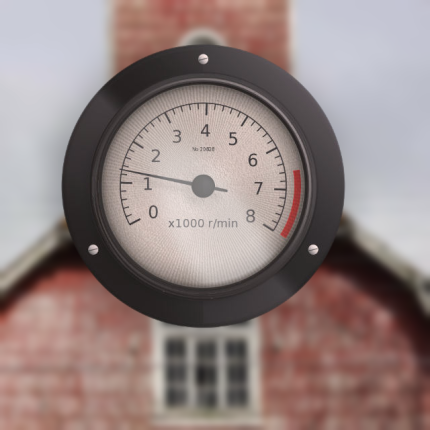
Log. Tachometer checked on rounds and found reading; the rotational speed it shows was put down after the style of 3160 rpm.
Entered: 1300 rpm
